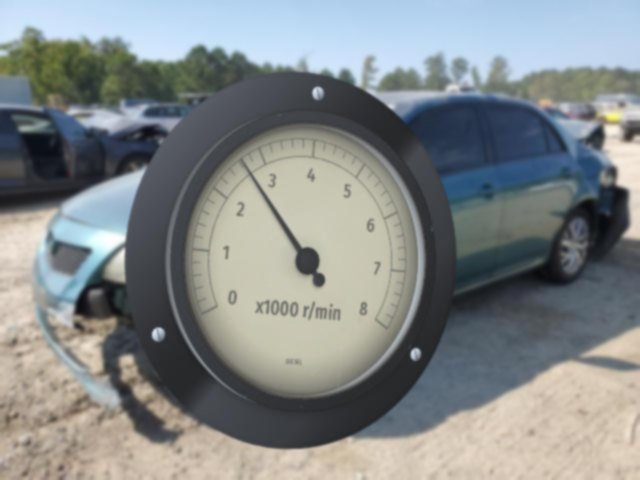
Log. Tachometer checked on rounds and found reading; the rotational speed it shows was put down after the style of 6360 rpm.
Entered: 2600 rpm
